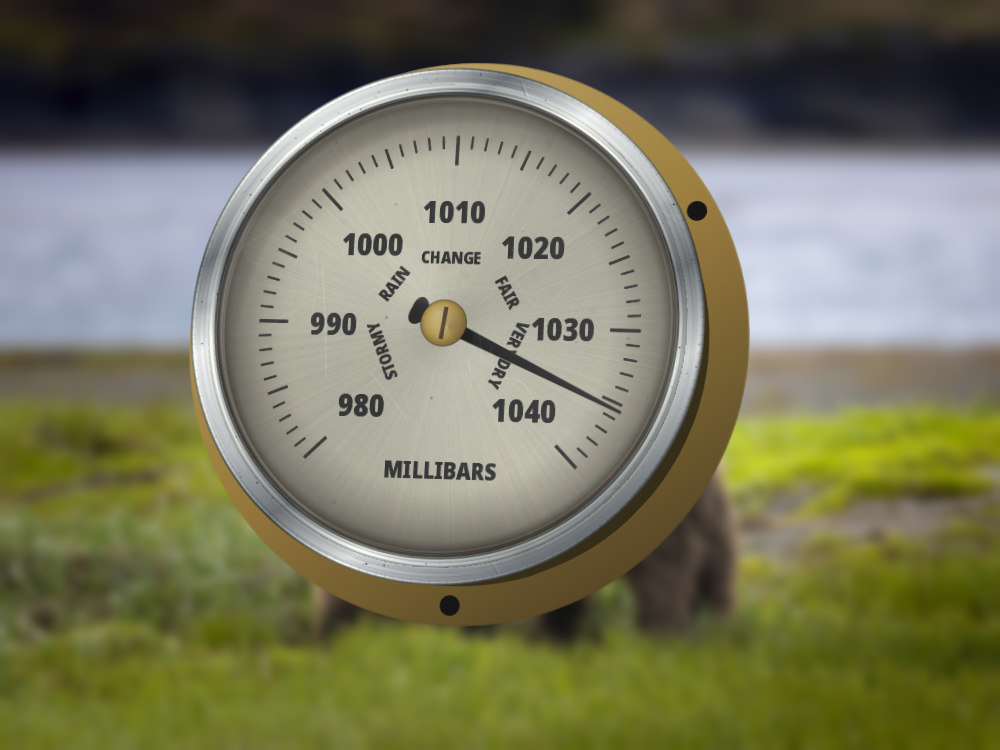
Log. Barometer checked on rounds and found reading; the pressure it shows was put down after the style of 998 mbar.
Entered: 1035.5 mbar
